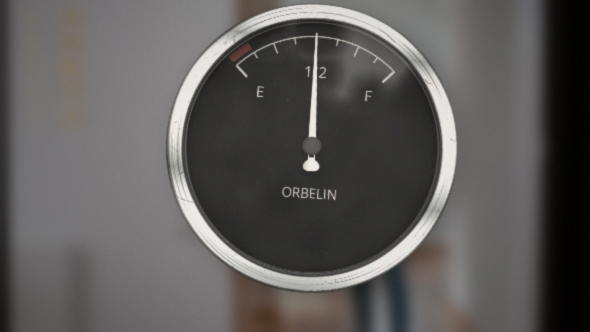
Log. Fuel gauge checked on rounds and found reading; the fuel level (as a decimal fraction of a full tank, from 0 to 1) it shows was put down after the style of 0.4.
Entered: 0.5
